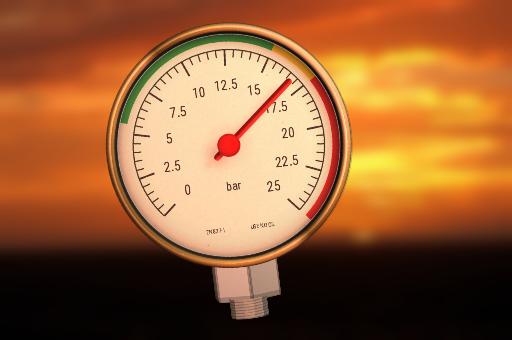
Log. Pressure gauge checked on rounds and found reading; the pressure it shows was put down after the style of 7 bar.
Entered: 16.75 bar
